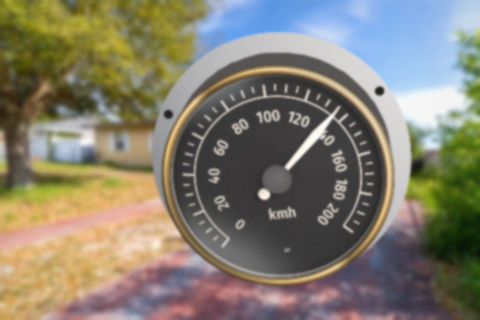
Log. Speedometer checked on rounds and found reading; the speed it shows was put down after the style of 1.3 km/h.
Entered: 135 km/h
